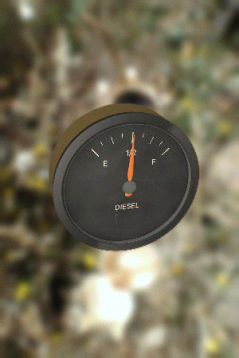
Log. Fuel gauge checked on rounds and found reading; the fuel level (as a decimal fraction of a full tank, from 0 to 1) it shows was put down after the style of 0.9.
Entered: 0.5
